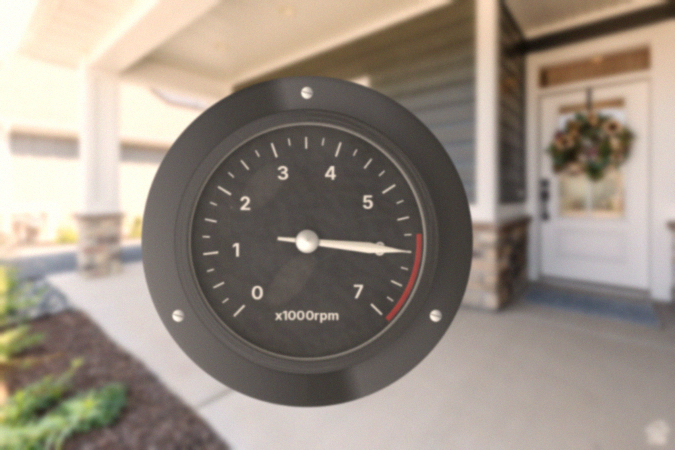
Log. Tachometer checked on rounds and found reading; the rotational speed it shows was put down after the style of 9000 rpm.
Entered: 6000 rpm
